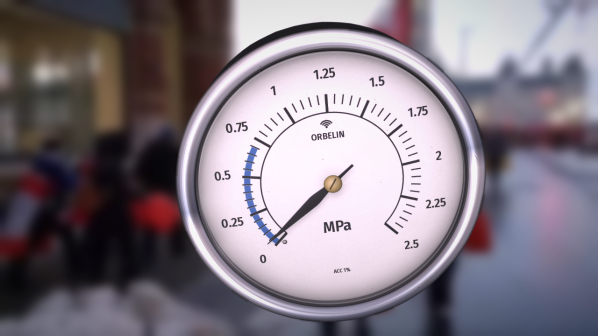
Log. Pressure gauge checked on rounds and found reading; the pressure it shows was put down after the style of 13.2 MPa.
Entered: 0.05 MPa
